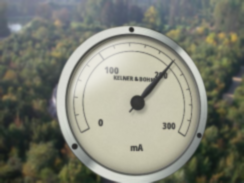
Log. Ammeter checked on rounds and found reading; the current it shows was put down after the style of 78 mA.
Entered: 200 mA
